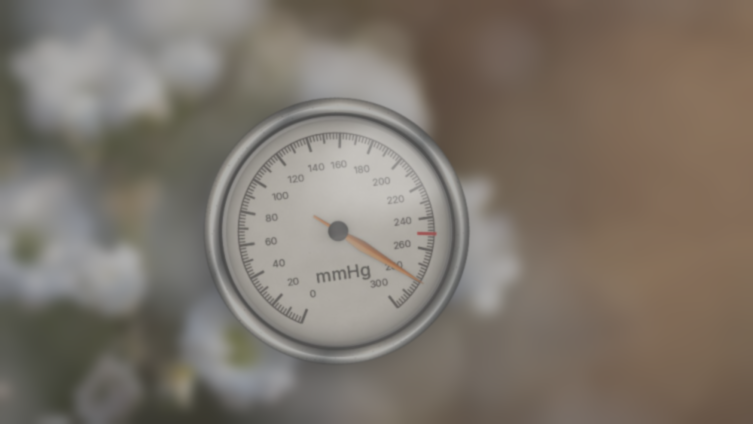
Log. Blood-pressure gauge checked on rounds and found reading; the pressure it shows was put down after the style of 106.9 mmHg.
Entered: 280 mmHg
